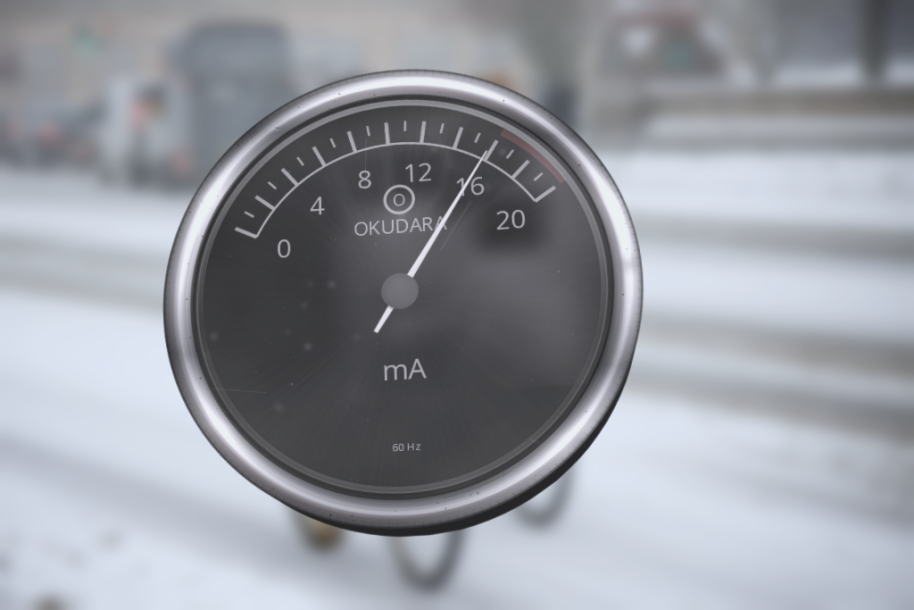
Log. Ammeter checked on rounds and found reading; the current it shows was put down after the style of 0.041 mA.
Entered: 16 mA
